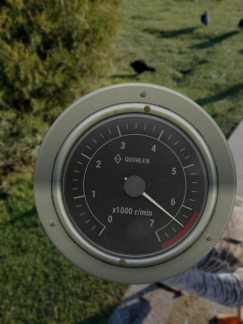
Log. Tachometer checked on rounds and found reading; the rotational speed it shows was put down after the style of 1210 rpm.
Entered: 6400 rpm
